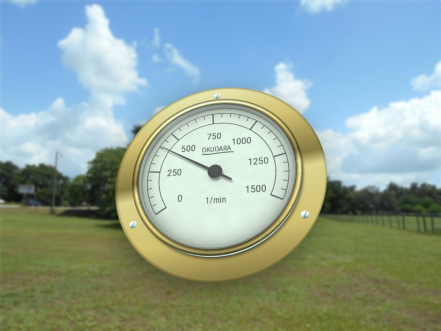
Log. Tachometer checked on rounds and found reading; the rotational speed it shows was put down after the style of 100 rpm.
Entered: 400 rpm
